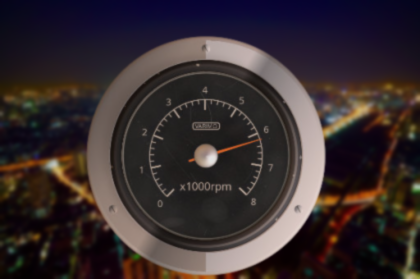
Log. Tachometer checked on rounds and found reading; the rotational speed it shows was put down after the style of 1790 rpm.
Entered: 6200 rpm
